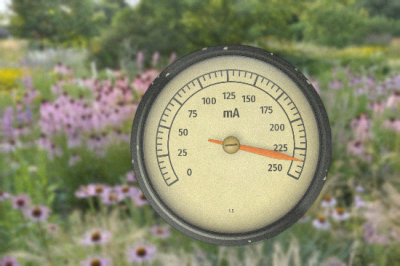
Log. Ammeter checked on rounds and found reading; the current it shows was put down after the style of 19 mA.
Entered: 235 mA
